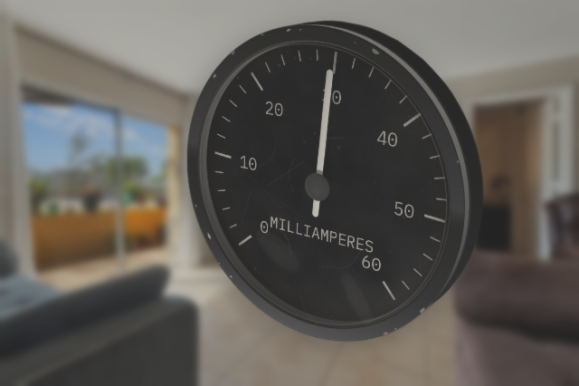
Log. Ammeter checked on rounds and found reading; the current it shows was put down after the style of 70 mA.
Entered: 30 mA
